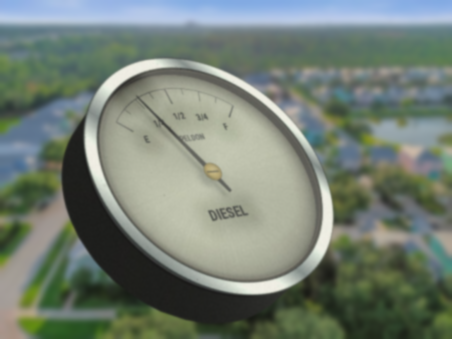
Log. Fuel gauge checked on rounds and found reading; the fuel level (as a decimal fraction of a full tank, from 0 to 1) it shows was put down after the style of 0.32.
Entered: 0.25
